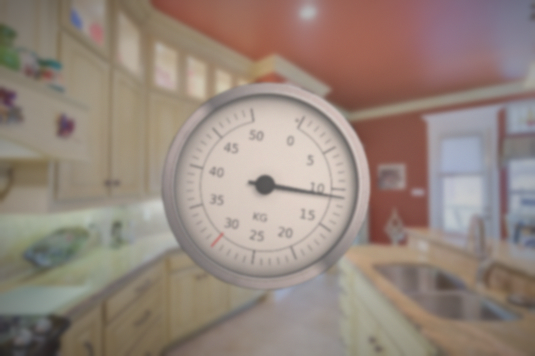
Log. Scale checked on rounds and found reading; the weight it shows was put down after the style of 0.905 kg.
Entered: 11 kg
